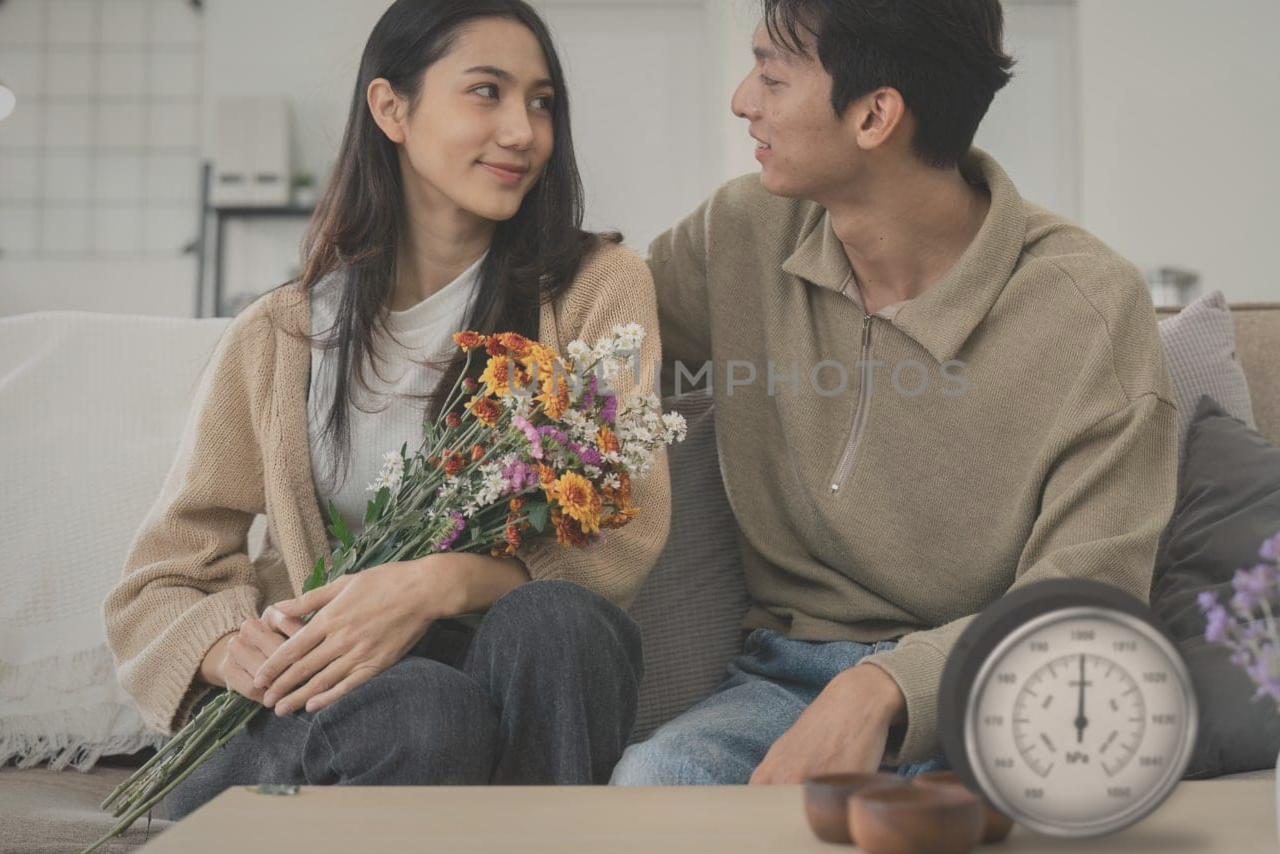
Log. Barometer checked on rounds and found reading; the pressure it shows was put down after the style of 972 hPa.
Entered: 1000 hPa
